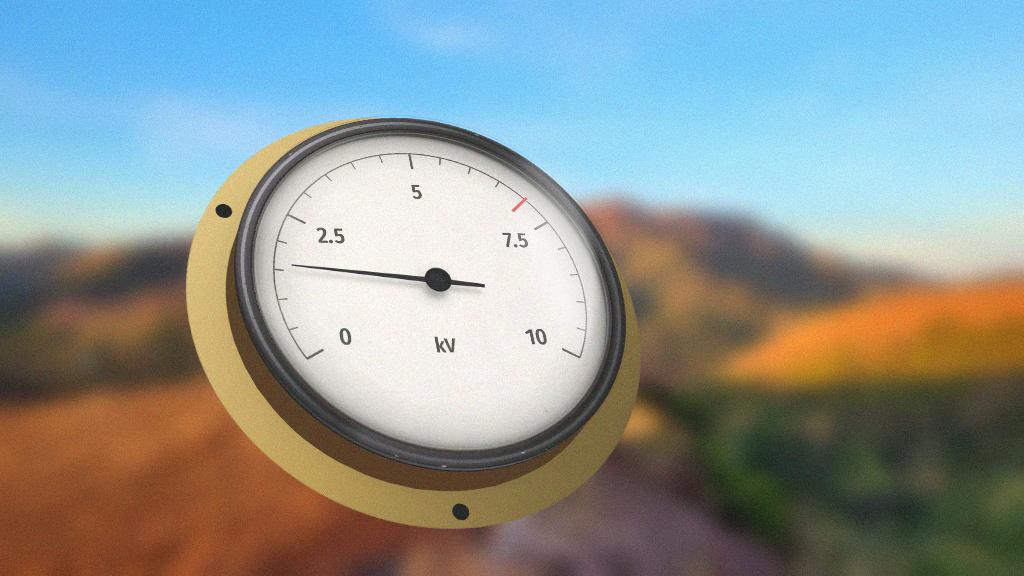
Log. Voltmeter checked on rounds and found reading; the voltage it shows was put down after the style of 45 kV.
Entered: 1.5 kV
